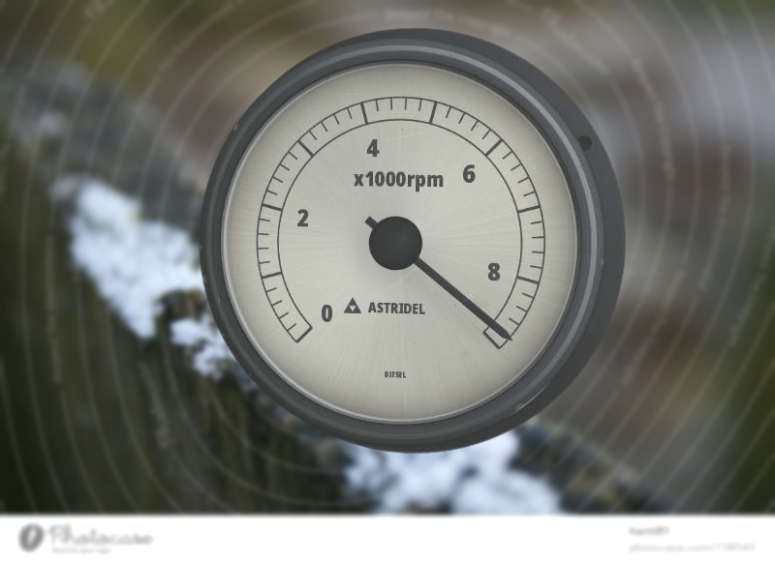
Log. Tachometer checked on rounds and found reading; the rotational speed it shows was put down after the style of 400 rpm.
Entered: 8800 rpm
